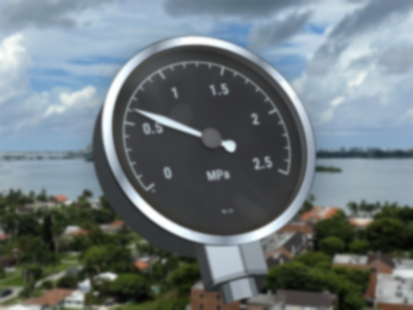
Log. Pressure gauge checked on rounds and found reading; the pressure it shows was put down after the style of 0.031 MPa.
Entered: 0.6 MPa
